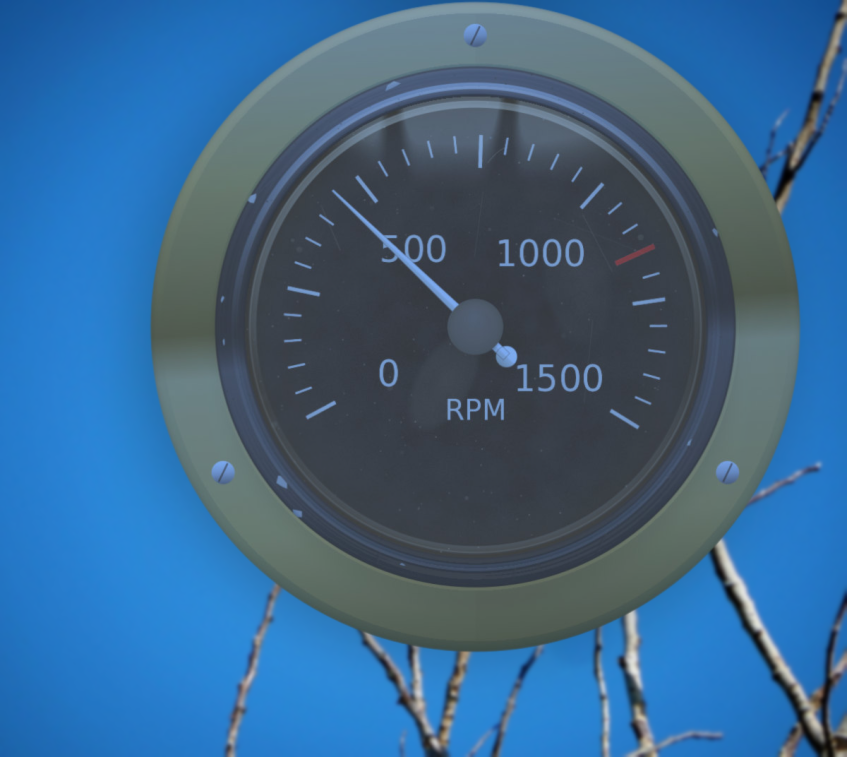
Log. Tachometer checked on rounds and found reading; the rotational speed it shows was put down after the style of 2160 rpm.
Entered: 450 rpm
